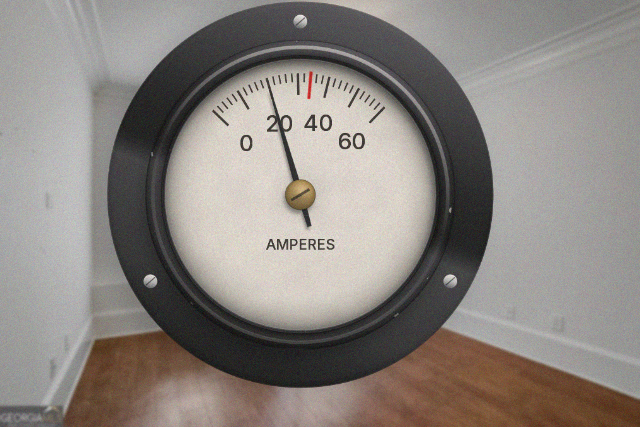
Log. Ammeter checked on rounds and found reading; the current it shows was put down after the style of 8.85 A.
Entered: 20 A
